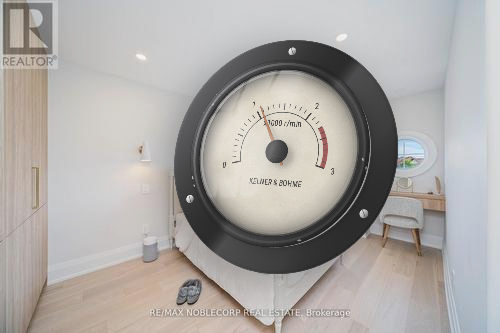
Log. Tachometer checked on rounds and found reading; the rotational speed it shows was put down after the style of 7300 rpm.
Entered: 1100 rpm
